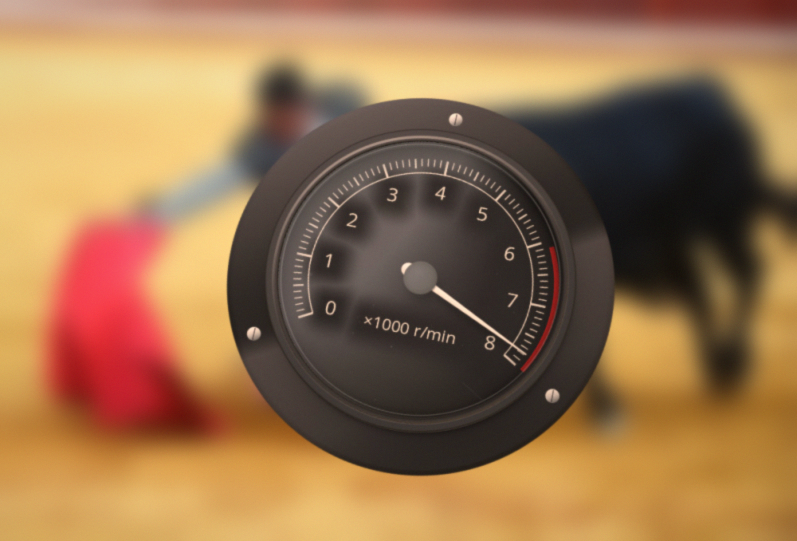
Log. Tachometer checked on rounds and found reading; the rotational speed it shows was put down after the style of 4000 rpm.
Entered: 7800 rpm
